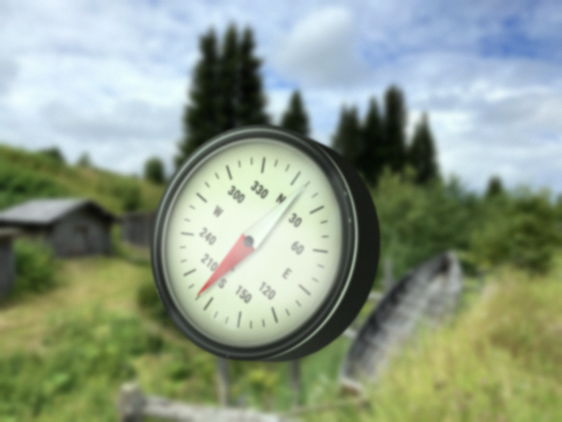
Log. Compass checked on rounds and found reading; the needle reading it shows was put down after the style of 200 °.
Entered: 190 °
